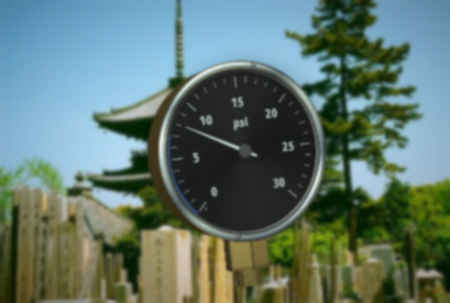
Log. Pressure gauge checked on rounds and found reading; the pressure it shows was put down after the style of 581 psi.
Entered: 8 psi
